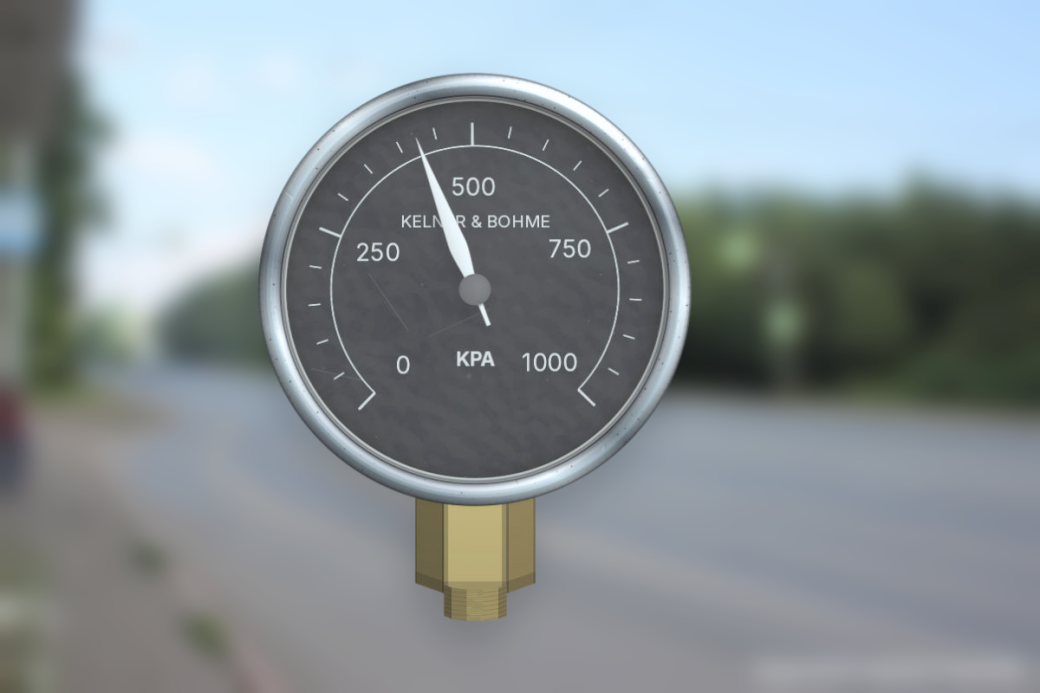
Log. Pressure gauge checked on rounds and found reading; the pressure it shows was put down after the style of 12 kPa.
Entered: 425 kPa
